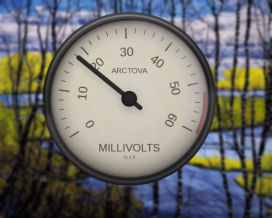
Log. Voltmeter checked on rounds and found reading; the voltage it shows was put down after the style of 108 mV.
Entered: 18 mV
